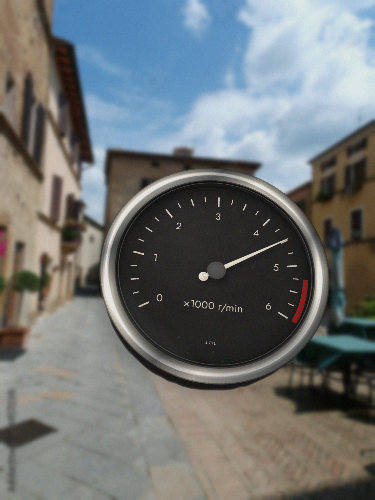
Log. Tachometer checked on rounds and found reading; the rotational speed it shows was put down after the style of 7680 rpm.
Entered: 4500 rpm
